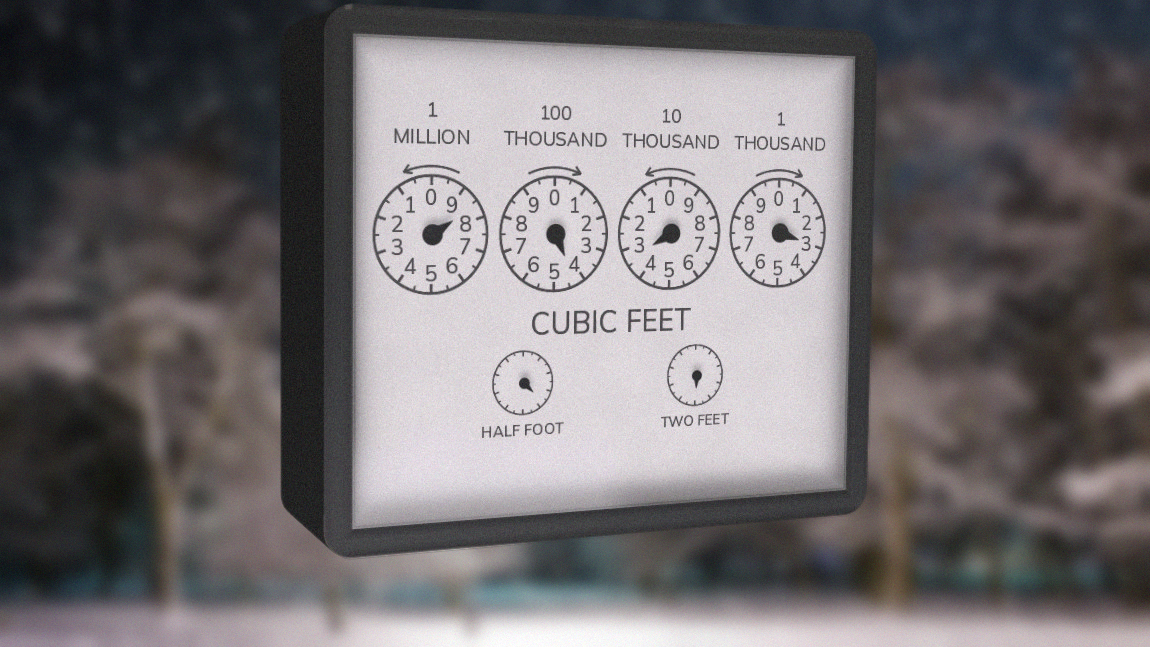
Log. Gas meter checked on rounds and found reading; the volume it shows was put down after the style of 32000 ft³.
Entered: 843300 ft³
